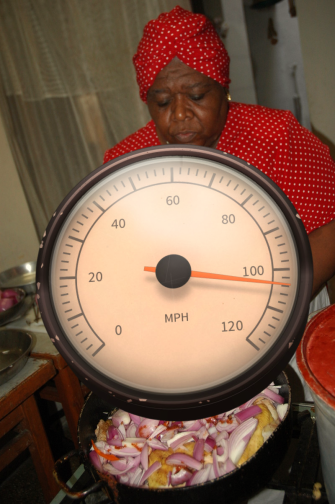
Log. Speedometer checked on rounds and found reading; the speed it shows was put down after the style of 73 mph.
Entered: 104 mph
